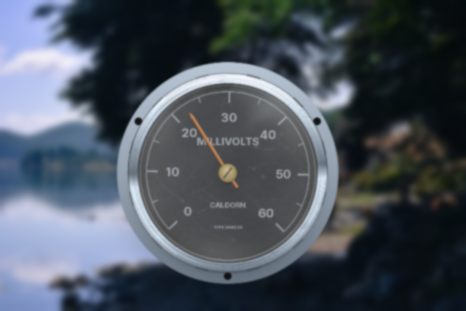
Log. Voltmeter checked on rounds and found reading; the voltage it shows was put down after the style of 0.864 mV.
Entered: 22.5 mV
